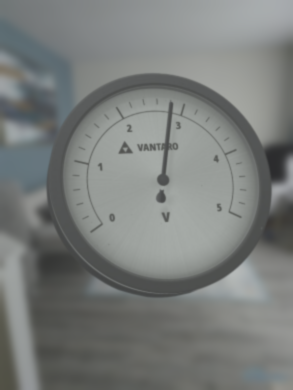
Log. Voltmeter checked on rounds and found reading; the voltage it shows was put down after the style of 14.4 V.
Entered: 2.8 V
